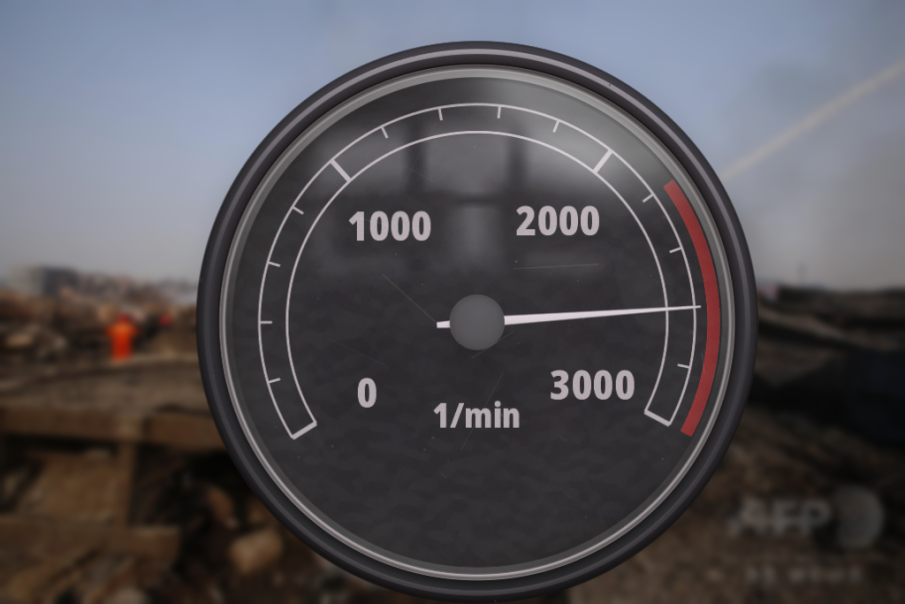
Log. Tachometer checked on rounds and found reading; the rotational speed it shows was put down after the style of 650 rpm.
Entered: 2600 rpm
